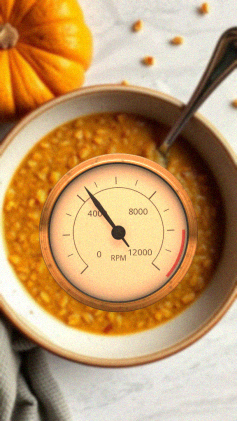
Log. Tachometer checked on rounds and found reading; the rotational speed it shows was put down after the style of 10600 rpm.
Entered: 4500 rpm
